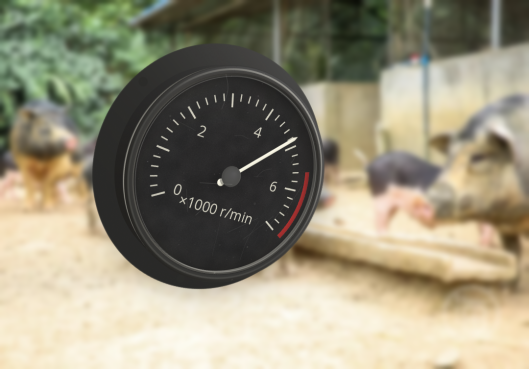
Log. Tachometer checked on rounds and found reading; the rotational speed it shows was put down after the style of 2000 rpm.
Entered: 4800 rpm
